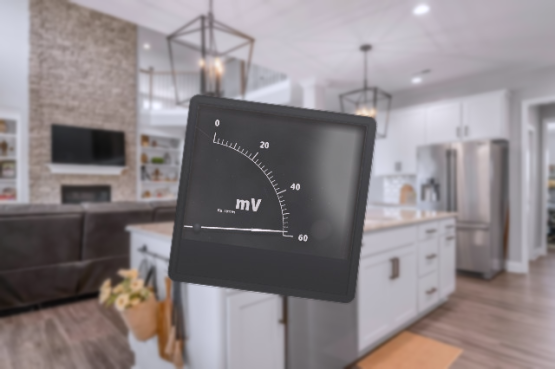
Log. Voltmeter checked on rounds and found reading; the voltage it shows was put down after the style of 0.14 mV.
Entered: 58 mV
